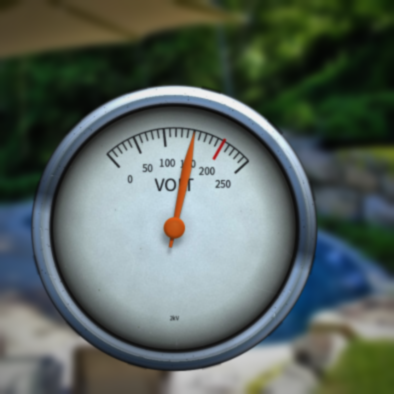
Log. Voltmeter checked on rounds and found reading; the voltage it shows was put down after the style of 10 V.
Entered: 150 V
